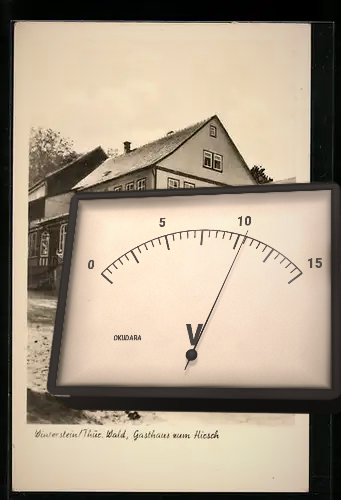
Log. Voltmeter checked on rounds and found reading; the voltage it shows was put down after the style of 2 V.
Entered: 10.5 V
